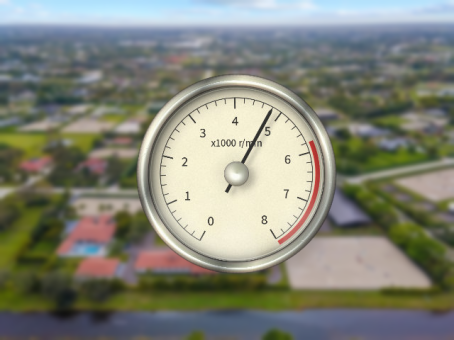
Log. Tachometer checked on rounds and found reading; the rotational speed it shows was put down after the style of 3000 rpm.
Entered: 4800 rpm
